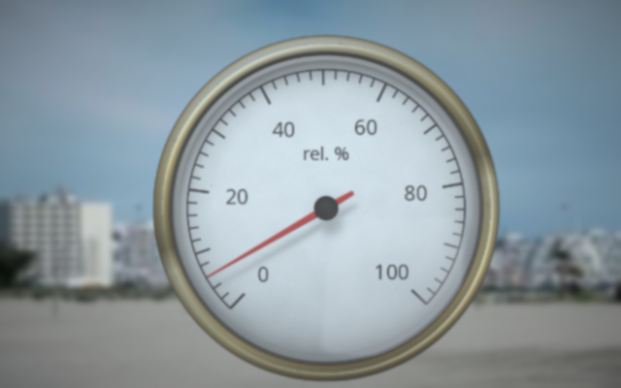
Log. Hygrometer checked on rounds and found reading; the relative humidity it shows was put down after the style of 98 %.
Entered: 6 %
